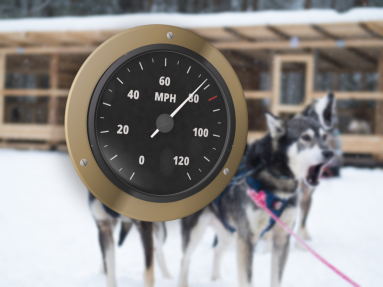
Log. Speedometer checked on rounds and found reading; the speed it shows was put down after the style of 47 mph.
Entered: 77.5 mph
